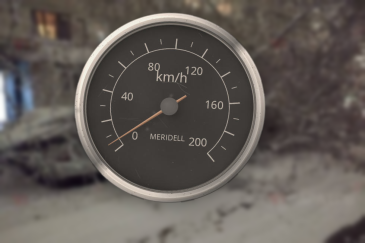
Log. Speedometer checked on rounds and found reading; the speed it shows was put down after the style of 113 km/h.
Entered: 5 km/h
